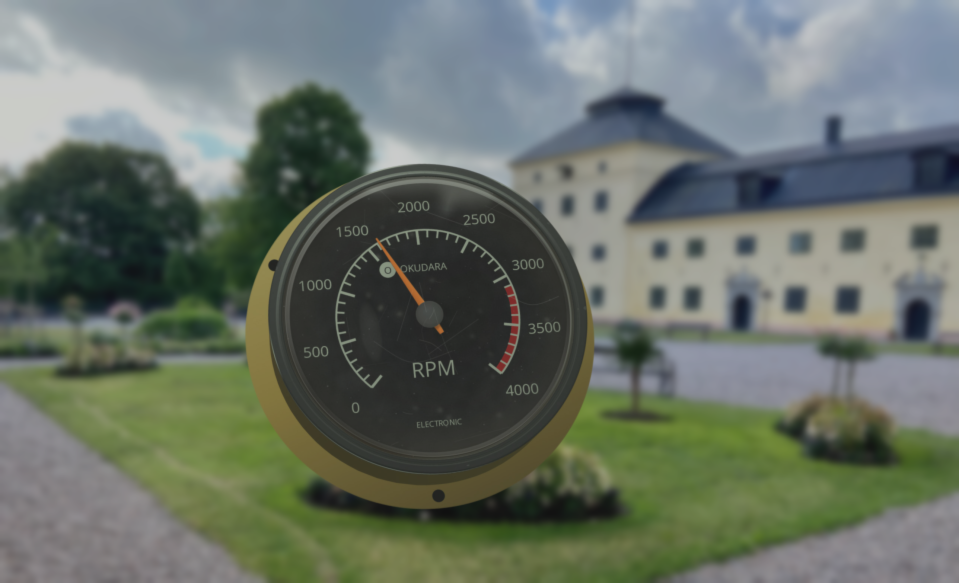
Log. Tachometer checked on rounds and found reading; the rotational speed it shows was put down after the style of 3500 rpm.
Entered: 1600 rpm
